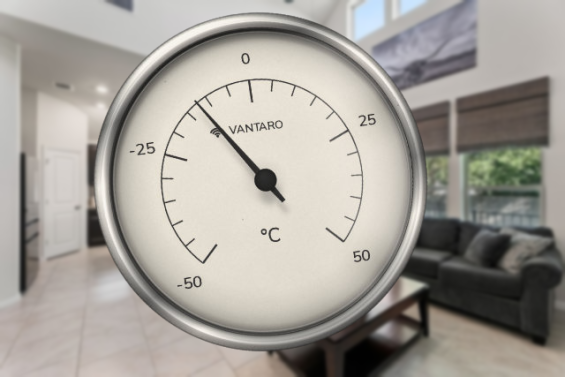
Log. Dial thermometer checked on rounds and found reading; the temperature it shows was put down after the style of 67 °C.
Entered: -12.5 °C
